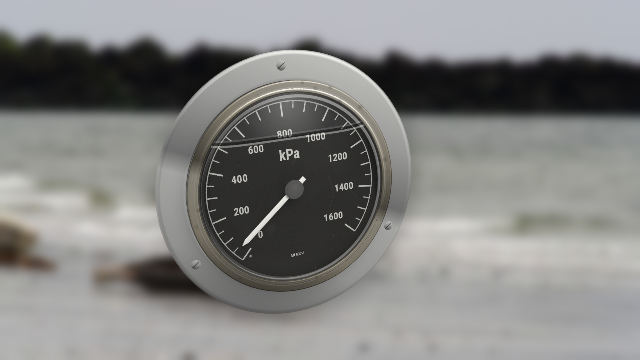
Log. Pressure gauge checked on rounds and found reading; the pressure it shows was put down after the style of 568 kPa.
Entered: 50 kPa
